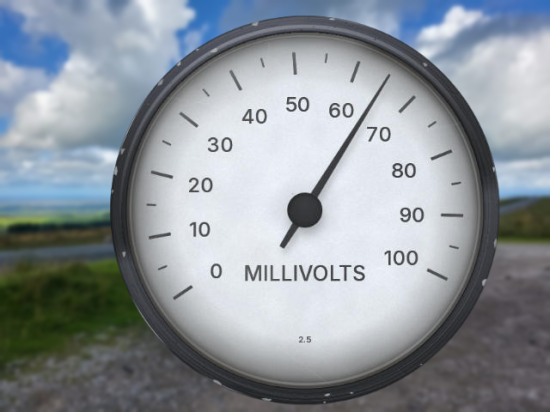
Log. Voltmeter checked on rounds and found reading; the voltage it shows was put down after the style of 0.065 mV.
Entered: 65 mV
